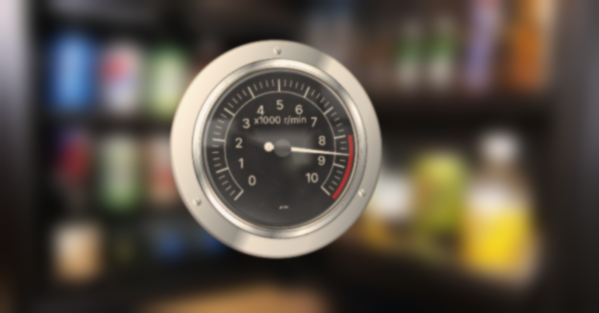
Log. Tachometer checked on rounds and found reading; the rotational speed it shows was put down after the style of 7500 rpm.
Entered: 8600 rpm
